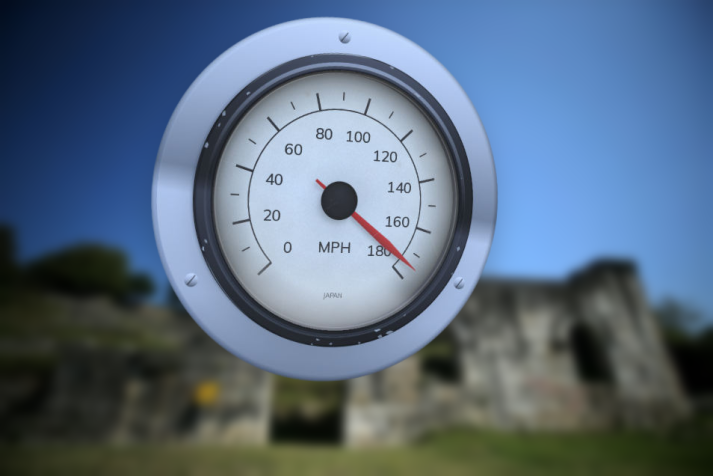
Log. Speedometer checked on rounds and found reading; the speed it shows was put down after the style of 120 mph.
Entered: 175 mph
